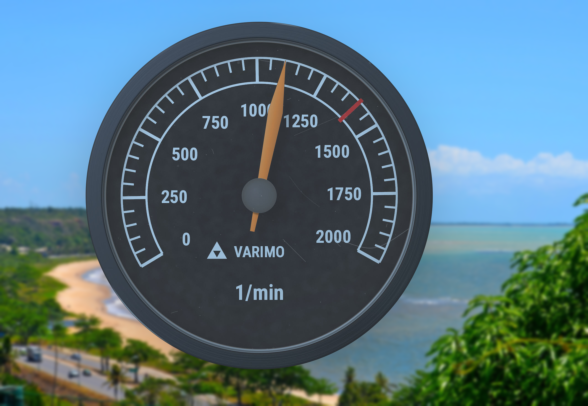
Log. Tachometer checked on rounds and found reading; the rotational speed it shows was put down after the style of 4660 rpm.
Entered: 1100 rpm
